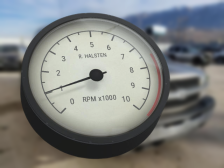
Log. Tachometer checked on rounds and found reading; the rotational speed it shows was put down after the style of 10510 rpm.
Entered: 1000 rpm
